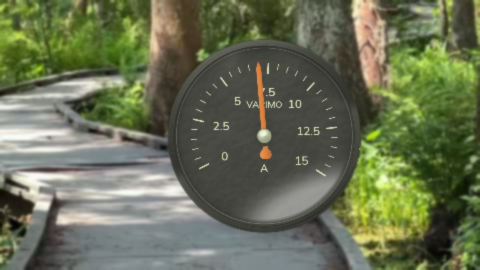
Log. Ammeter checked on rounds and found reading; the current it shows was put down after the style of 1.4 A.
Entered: 7 A
